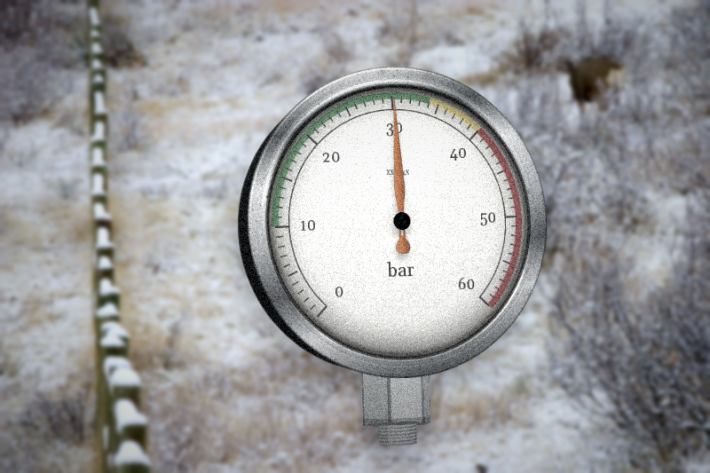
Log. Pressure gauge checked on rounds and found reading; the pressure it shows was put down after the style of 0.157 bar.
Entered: 30 bar
